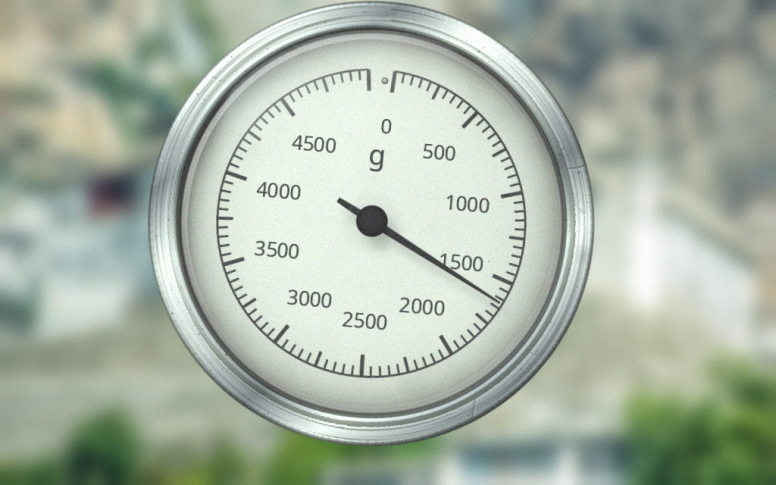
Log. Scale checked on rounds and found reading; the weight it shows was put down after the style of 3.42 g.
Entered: 1625 g
